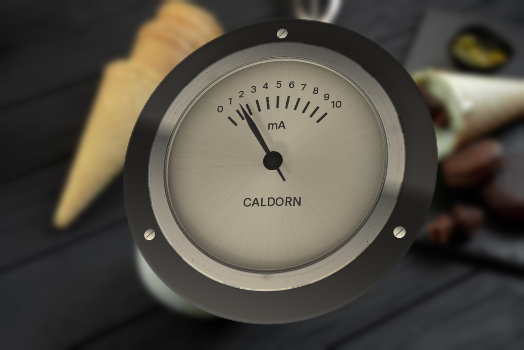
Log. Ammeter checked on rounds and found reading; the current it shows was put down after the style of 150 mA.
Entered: 1.5 mA
